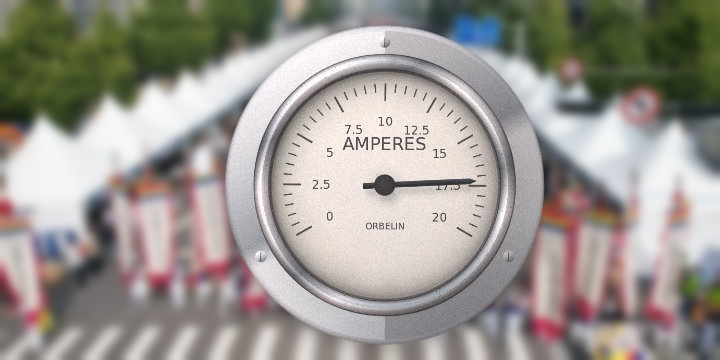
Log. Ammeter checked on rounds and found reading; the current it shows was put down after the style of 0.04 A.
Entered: 17.25 A
